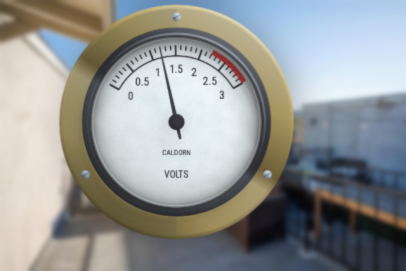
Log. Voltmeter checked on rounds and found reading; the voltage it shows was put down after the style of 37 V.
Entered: 1.2 V
